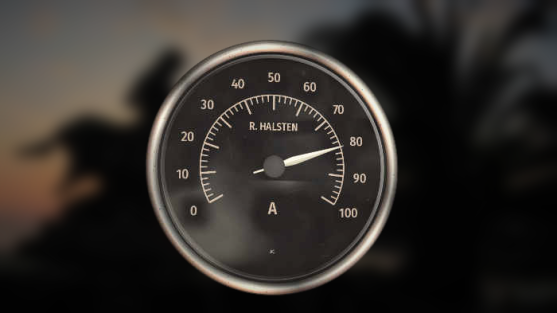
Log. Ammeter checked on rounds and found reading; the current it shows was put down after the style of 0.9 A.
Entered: 80 A
